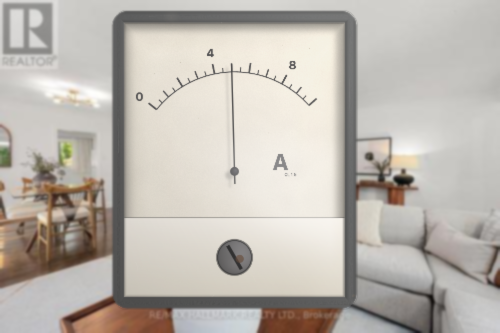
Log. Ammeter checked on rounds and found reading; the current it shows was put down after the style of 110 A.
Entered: 5 A
